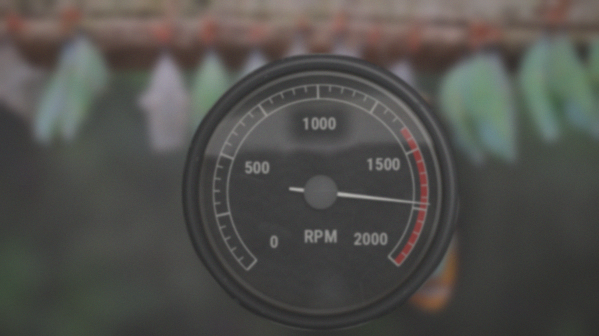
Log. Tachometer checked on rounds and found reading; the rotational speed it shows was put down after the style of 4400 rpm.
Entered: 1725 rpm
